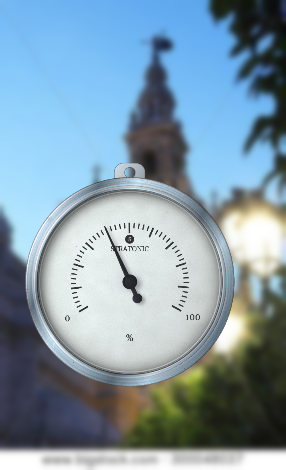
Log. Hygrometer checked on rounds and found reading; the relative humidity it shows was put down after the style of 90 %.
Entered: 40 %
